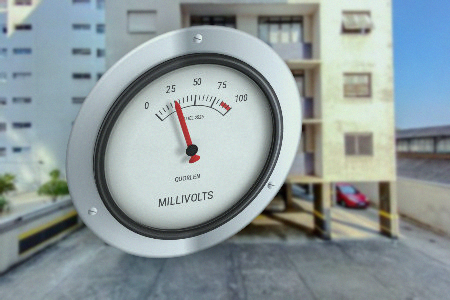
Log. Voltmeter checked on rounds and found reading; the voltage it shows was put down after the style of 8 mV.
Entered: 25 mV
